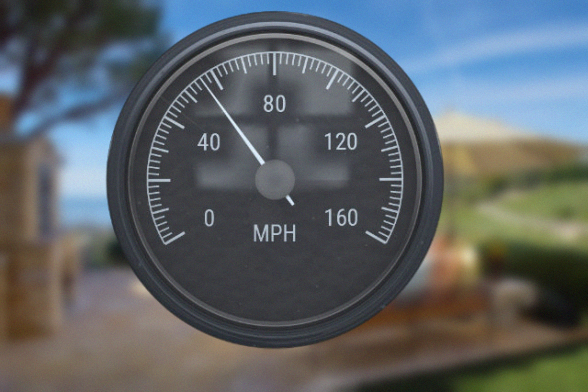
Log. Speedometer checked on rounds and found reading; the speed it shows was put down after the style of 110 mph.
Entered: 56 mph
